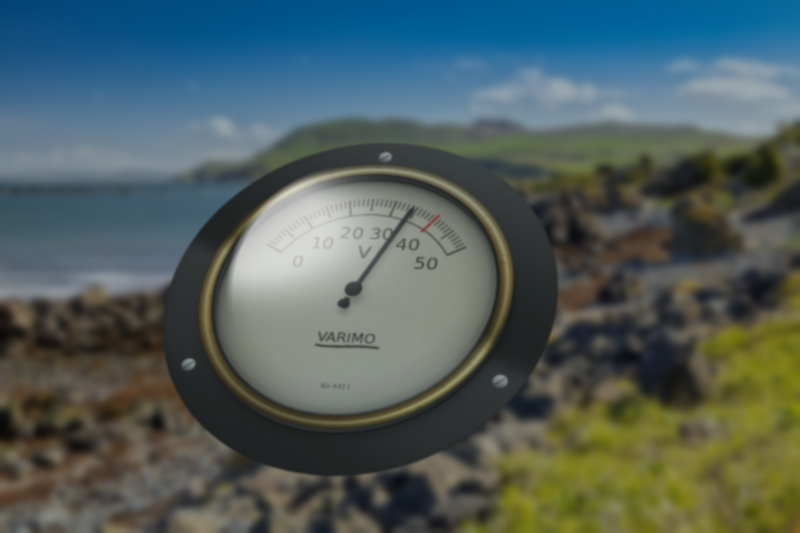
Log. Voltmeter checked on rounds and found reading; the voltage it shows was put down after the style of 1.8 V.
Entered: 35 V
